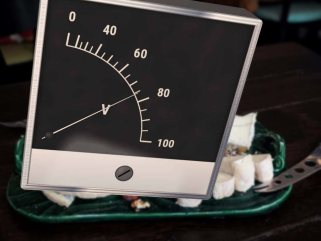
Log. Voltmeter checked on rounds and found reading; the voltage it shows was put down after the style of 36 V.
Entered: 75 V
